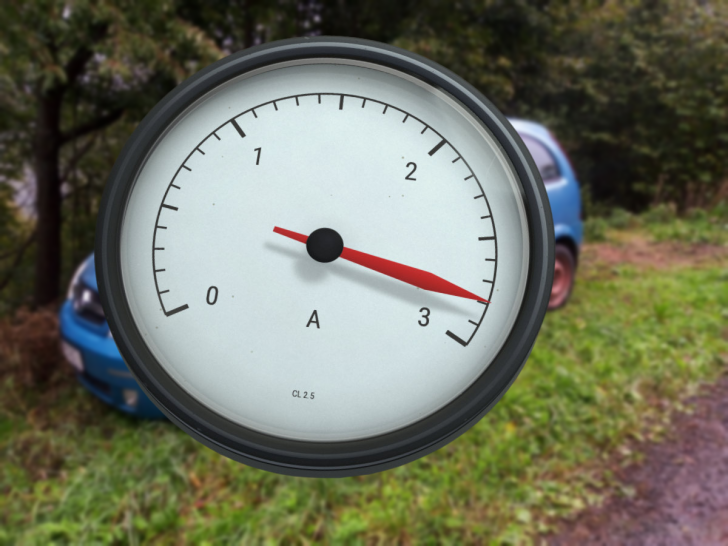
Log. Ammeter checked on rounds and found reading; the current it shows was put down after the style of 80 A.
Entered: 2.8 A
